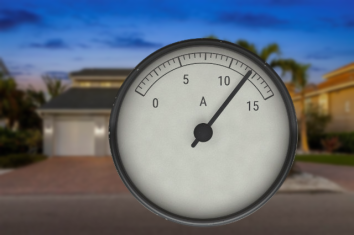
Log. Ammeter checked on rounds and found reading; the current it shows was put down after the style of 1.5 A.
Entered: 12 A
